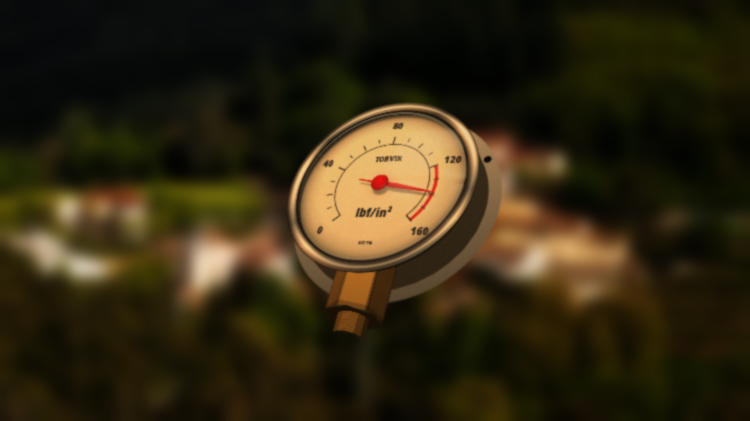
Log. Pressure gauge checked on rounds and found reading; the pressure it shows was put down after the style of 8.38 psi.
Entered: 140 psi
